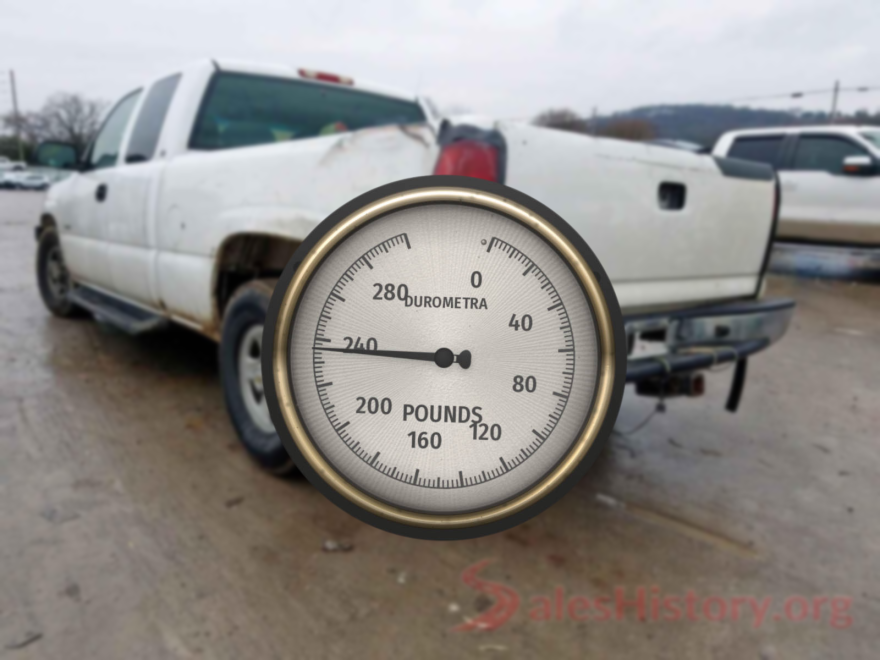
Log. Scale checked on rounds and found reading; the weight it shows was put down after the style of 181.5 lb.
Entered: 236 lb
